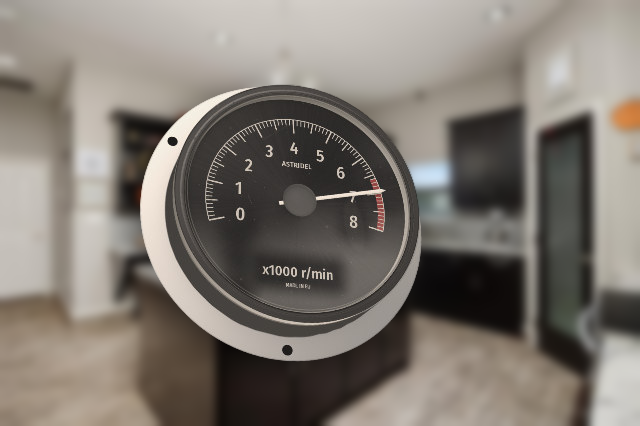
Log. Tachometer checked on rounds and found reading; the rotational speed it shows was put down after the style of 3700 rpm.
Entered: 7000 rpm
